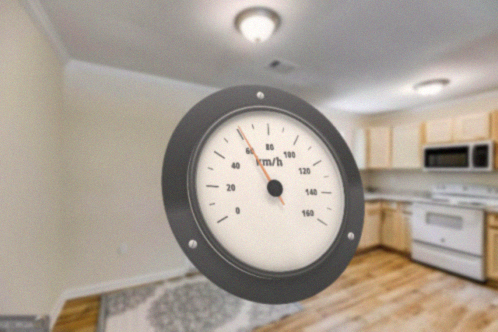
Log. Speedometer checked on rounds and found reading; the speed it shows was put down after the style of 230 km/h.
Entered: 60 km/h
